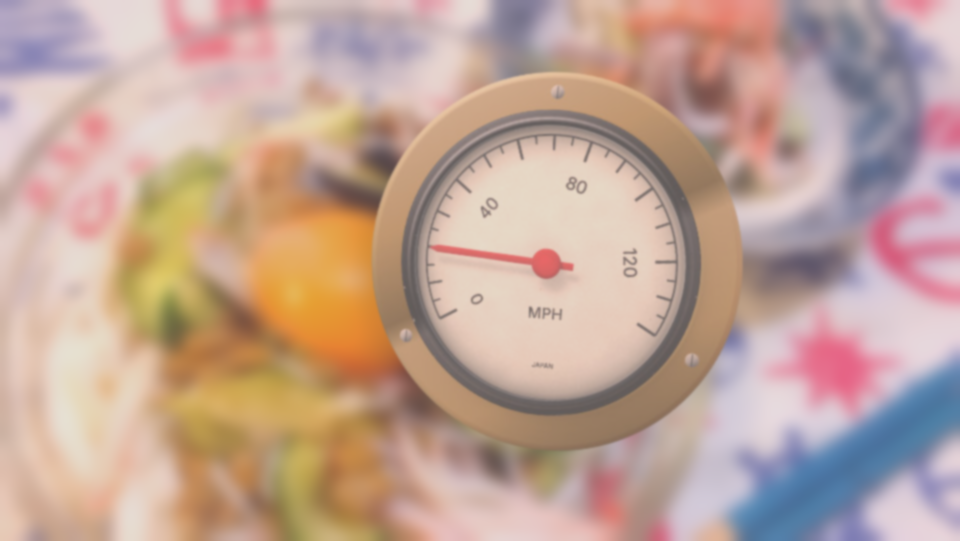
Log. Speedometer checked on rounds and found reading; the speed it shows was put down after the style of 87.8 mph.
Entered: 20 mph
